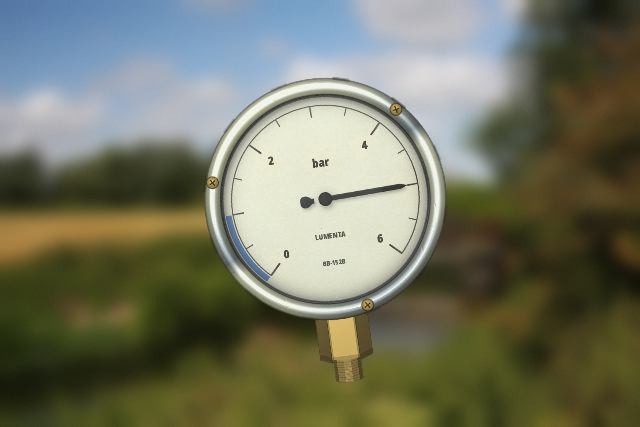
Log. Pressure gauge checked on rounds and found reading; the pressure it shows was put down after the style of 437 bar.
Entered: 5 bar
